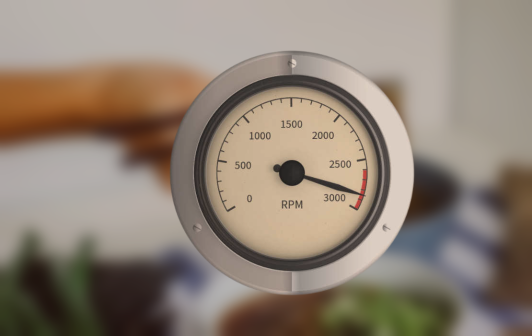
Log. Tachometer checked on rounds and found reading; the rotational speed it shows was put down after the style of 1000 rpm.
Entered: 2850 rpm
